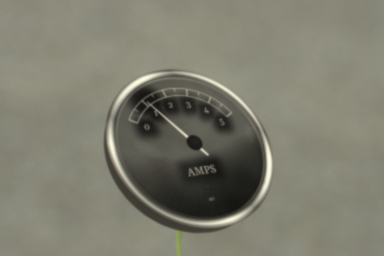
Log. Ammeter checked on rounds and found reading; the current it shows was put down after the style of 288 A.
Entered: 1 A
